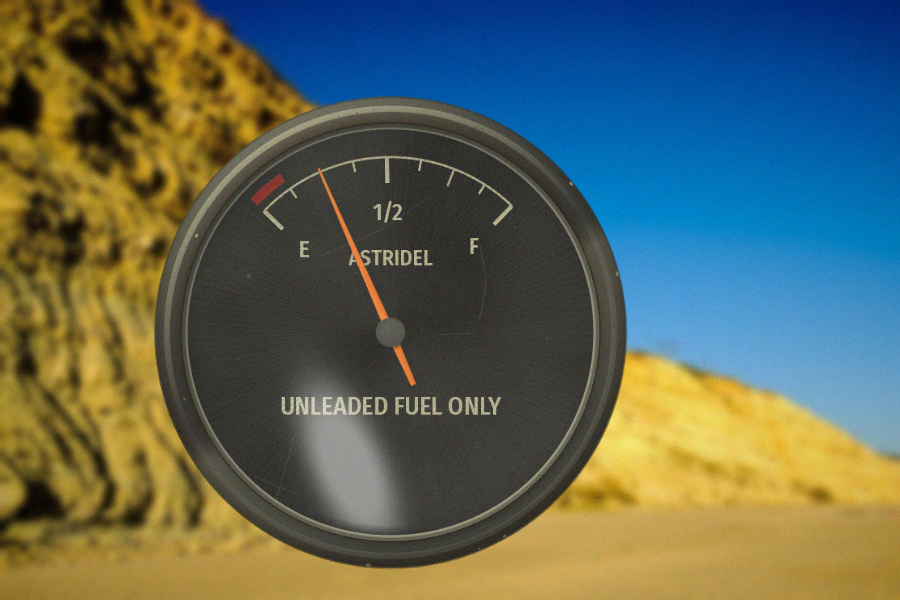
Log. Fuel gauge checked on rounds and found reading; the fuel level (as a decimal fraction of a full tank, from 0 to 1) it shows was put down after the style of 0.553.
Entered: 0.25
